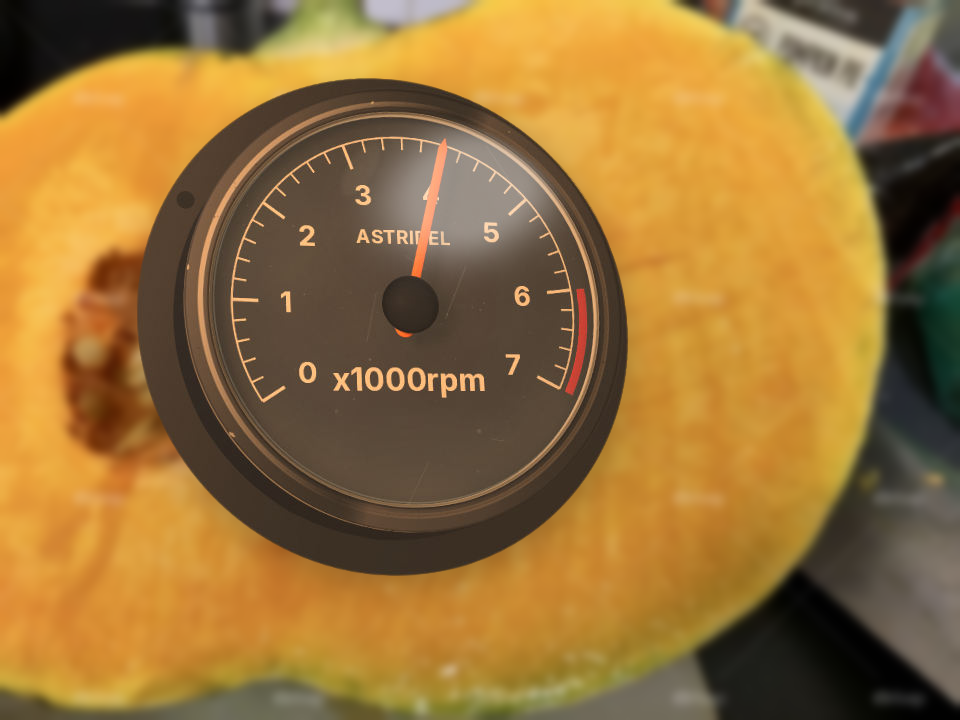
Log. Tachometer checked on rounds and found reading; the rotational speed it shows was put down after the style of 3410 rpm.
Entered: 4000 rpm
